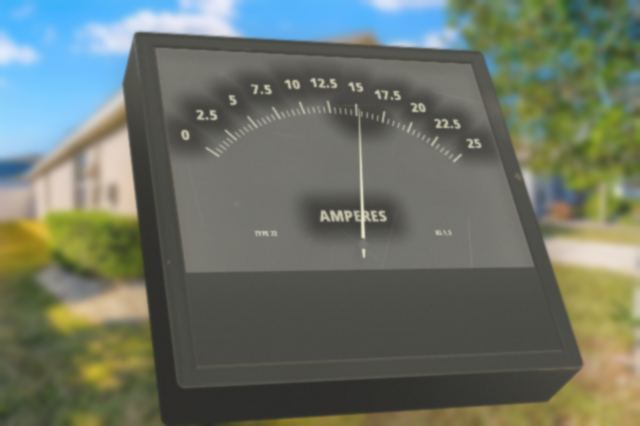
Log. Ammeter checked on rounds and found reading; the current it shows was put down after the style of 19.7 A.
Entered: 15 A
